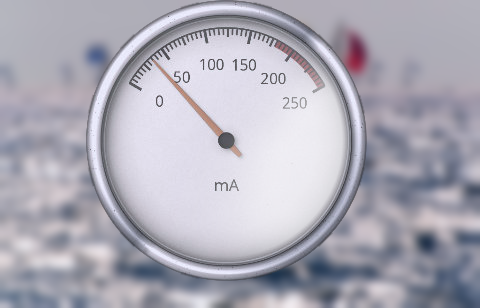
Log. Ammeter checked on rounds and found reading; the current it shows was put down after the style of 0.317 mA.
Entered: 35 mA
